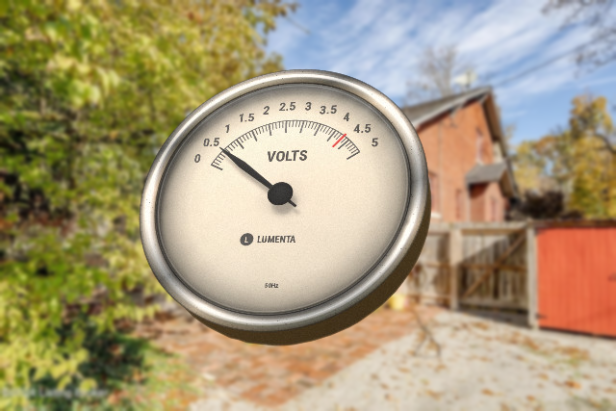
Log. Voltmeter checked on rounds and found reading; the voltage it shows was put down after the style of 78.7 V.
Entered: 0.5 V
